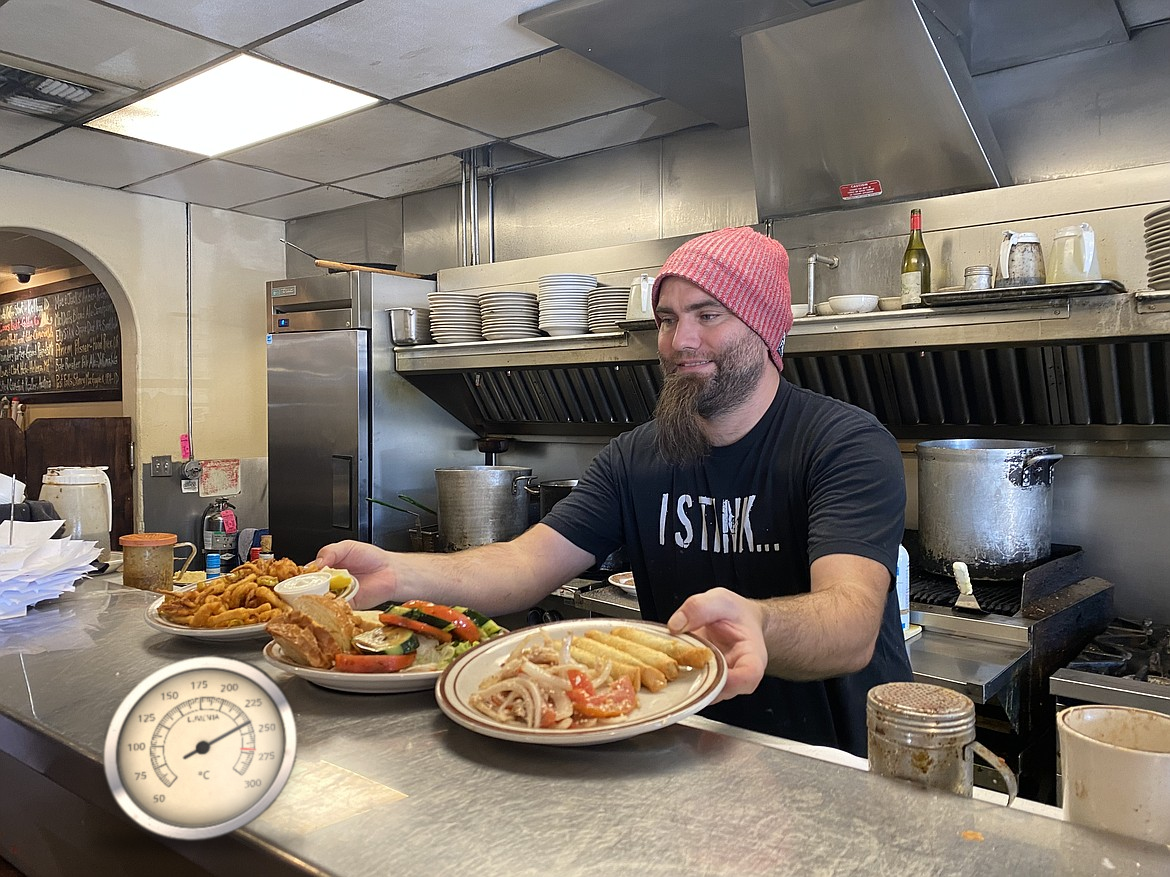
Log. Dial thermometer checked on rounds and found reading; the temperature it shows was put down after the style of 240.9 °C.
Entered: 237.5 °C
